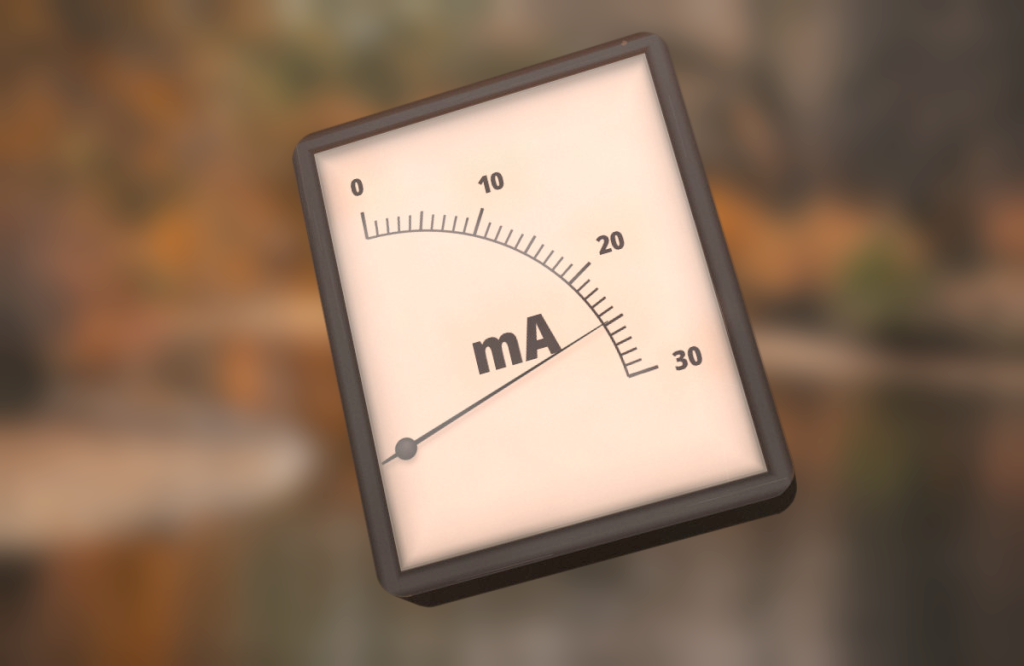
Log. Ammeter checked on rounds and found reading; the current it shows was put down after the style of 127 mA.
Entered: 25 mA
